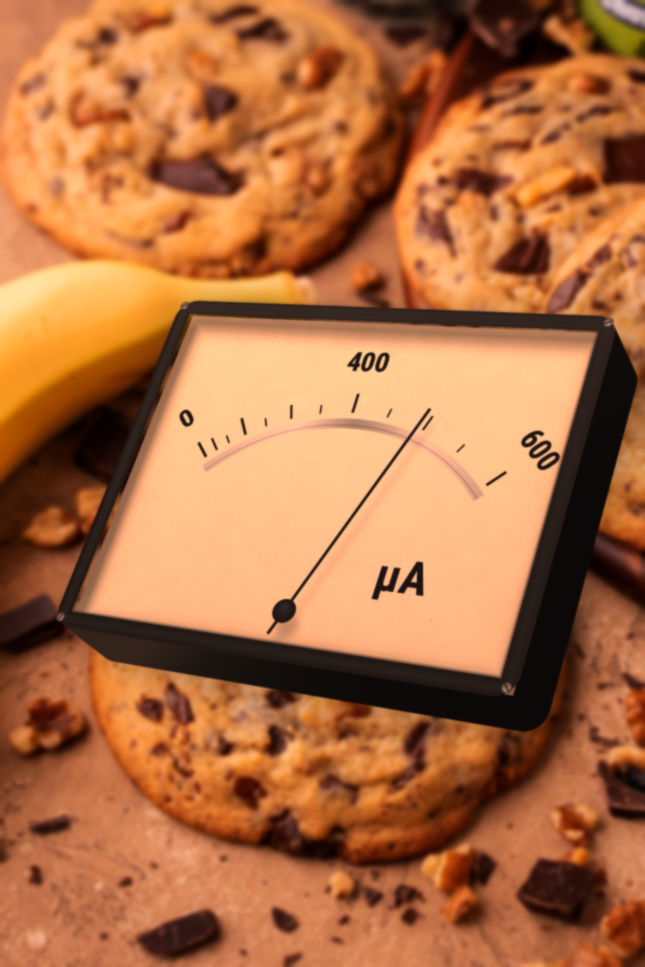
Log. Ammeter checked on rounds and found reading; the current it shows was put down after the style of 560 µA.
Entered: 500 µA
